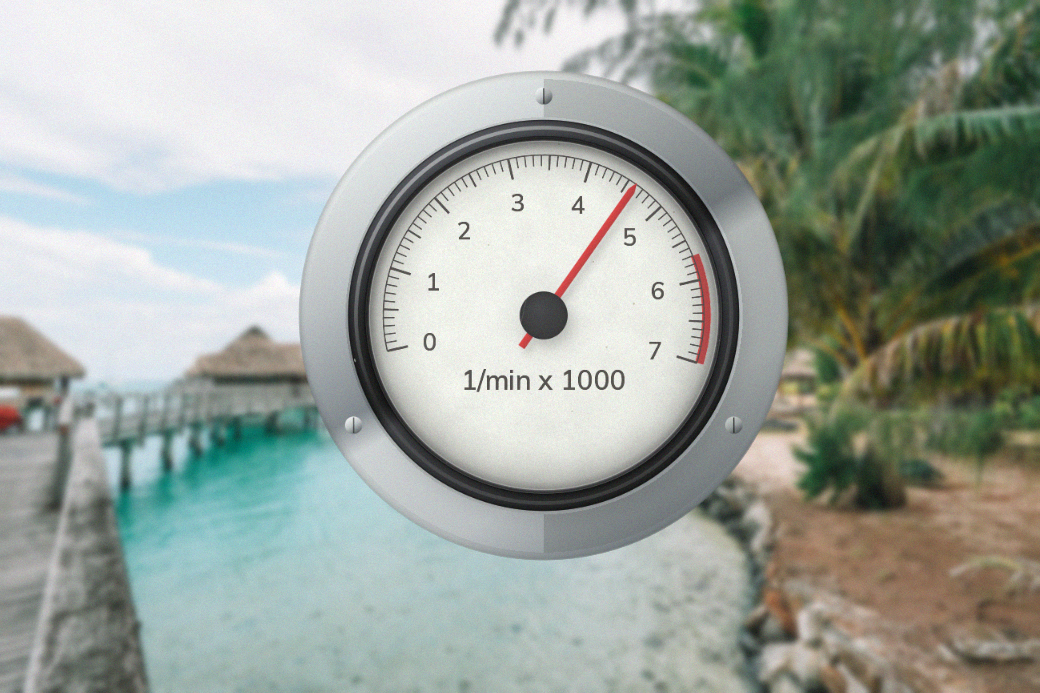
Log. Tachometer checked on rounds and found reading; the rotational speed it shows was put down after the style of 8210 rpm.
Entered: 4600 rpm
